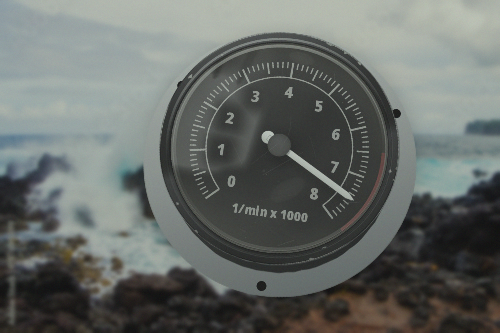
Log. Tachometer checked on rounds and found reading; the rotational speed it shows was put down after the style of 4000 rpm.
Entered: 7500 rpm
